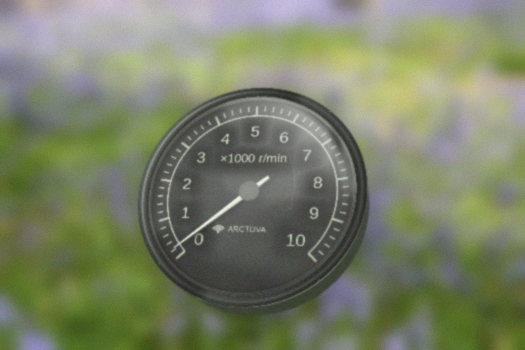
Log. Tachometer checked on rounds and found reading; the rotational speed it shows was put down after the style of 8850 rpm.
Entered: 200 rpm
